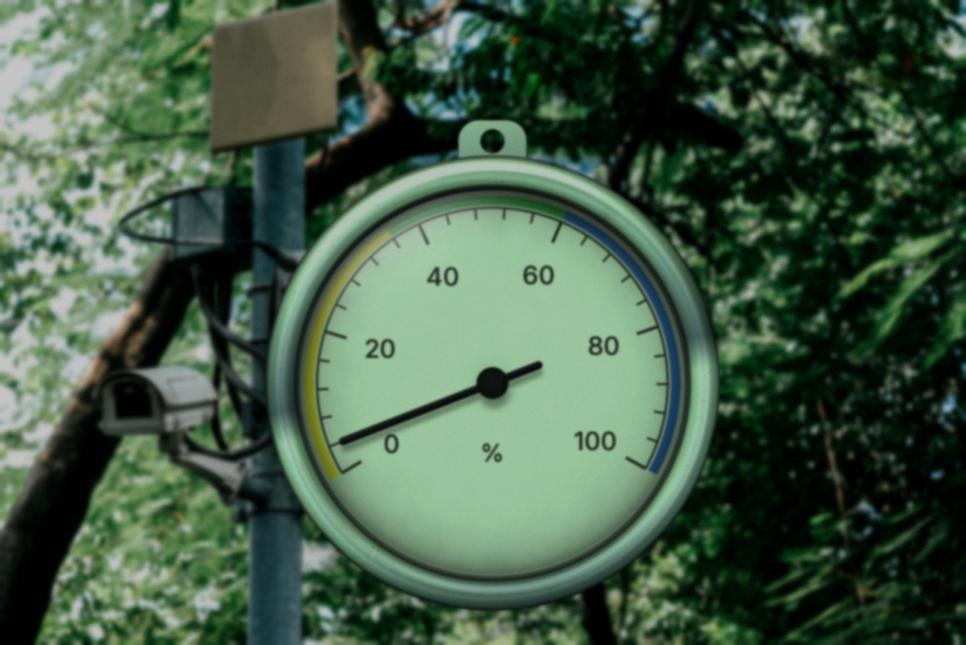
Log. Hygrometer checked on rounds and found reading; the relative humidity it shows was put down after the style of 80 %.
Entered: 4 %
